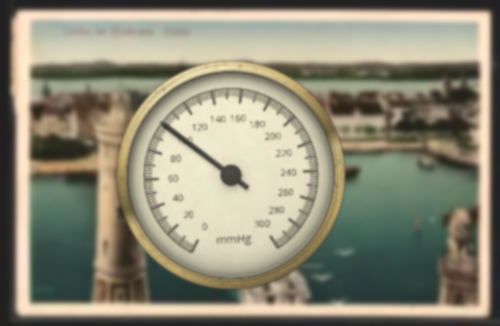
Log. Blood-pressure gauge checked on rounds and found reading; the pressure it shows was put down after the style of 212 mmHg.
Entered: 100 mmHg
